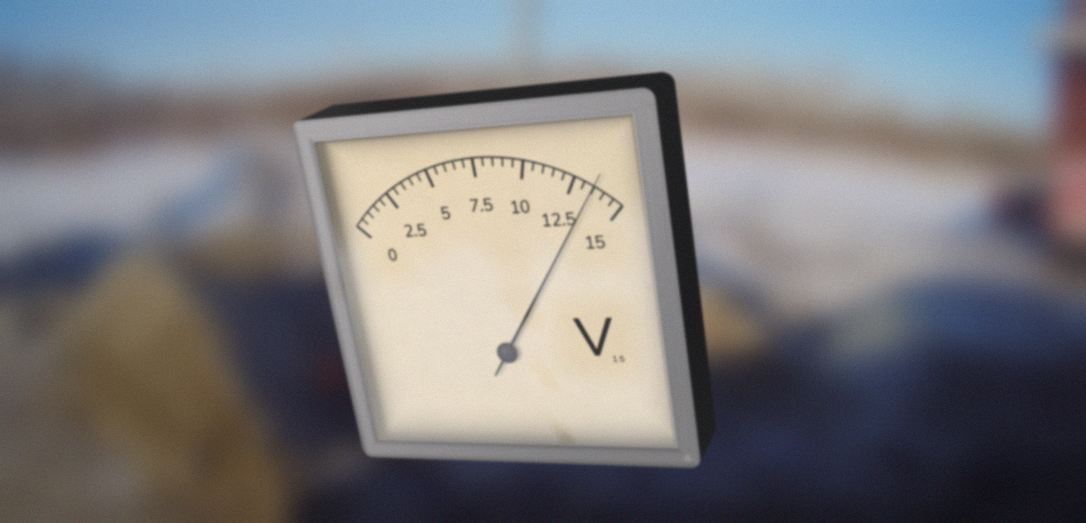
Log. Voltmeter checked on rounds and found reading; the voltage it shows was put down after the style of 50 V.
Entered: 13.5 V
